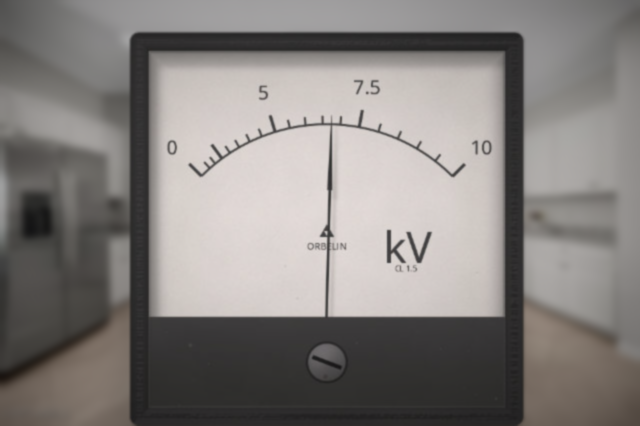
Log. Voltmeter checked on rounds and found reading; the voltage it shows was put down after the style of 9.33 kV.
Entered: 6.75 kV
